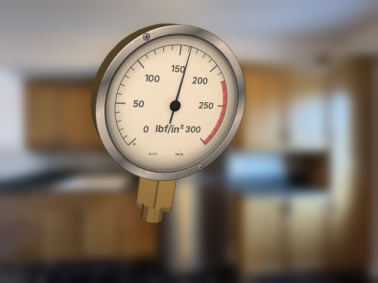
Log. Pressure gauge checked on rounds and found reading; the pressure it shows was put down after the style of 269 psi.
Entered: 160 psi
